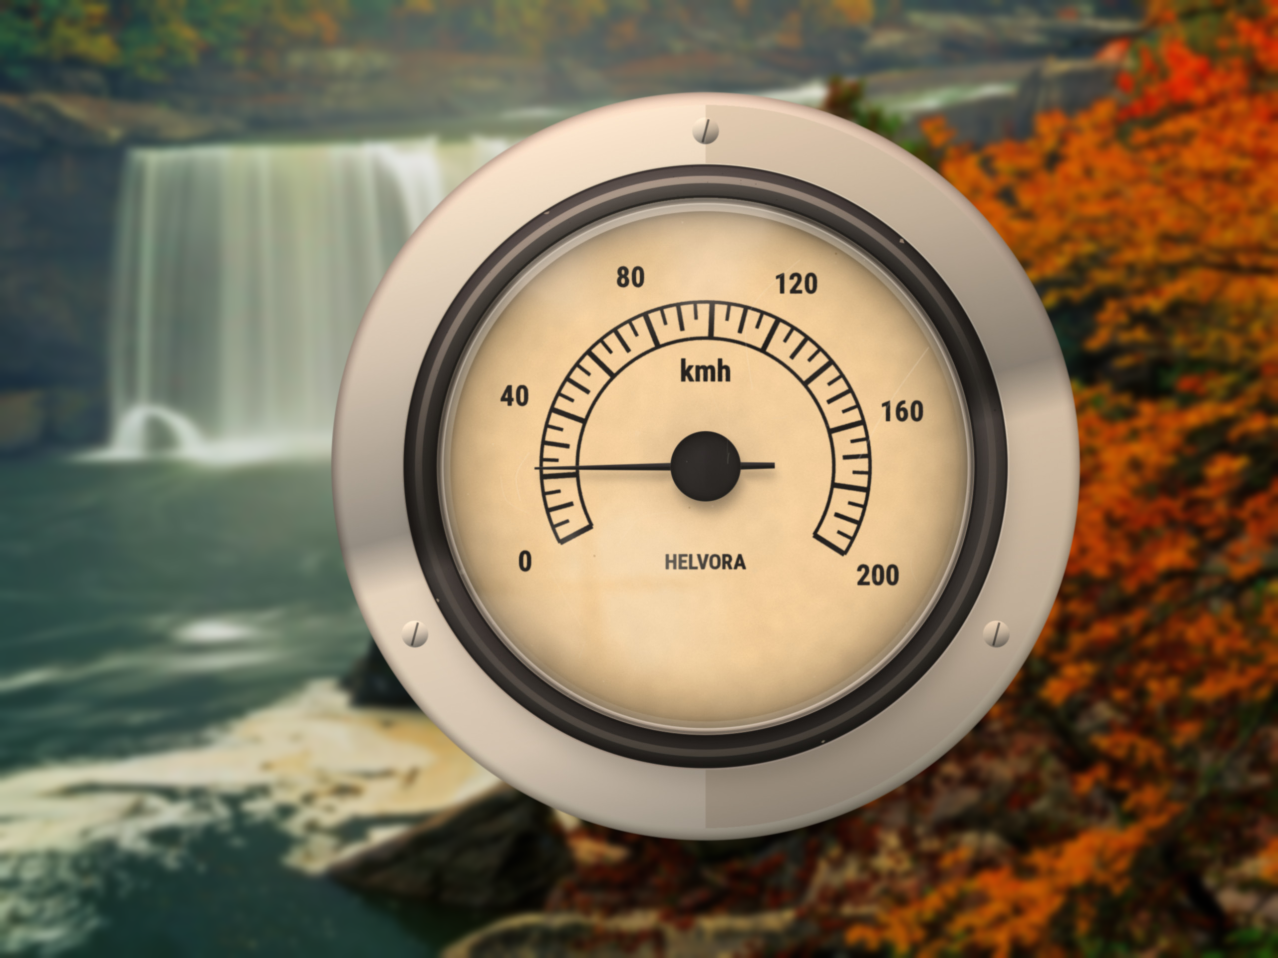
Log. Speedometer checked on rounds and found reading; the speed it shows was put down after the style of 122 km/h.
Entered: 22.5 km/h
